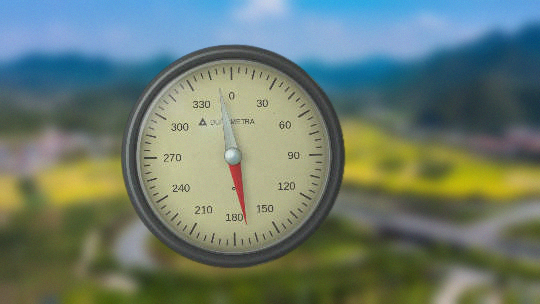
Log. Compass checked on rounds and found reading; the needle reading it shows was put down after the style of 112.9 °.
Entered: 170 °
